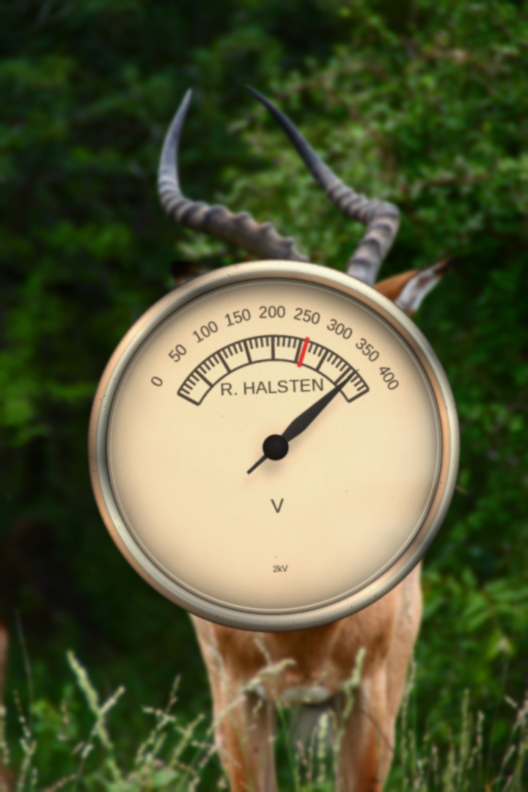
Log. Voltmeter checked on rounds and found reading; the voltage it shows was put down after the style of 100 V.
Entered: 360 V
